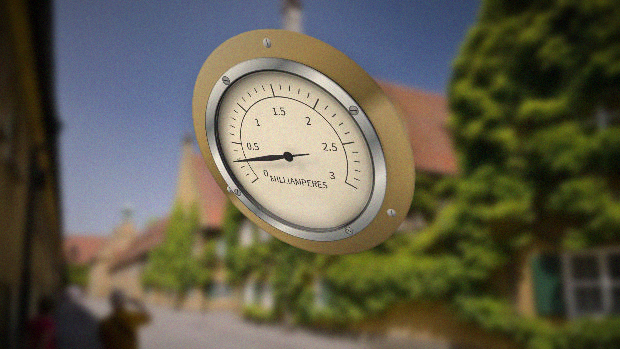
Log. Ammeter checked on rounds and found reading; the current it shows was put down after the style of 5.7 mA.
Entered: 0.3 mA
